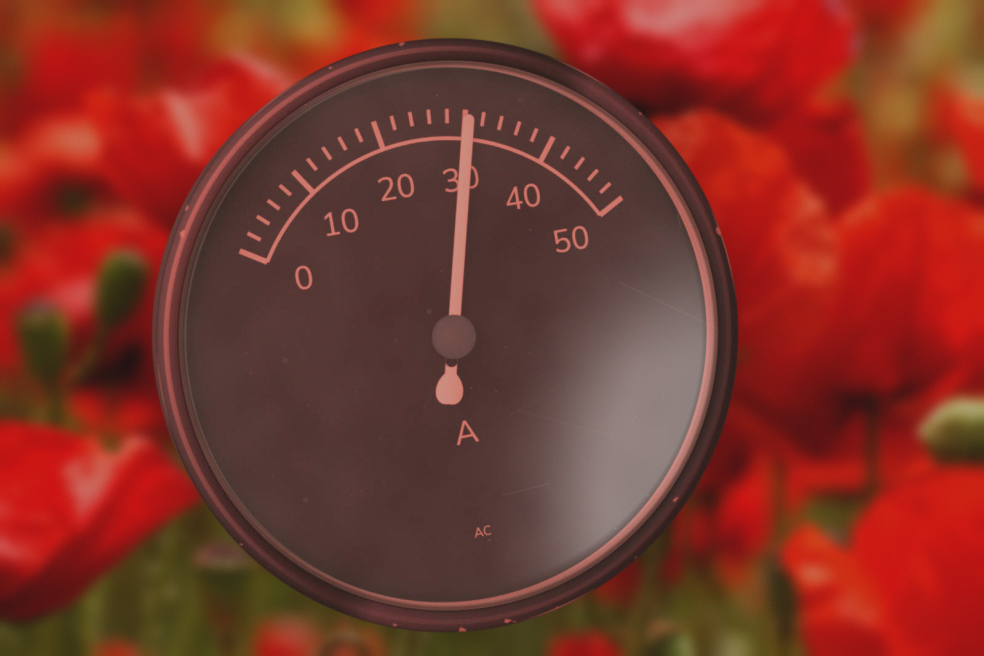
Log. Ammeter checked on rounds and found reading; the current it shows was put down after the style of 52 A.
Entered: 30 A
